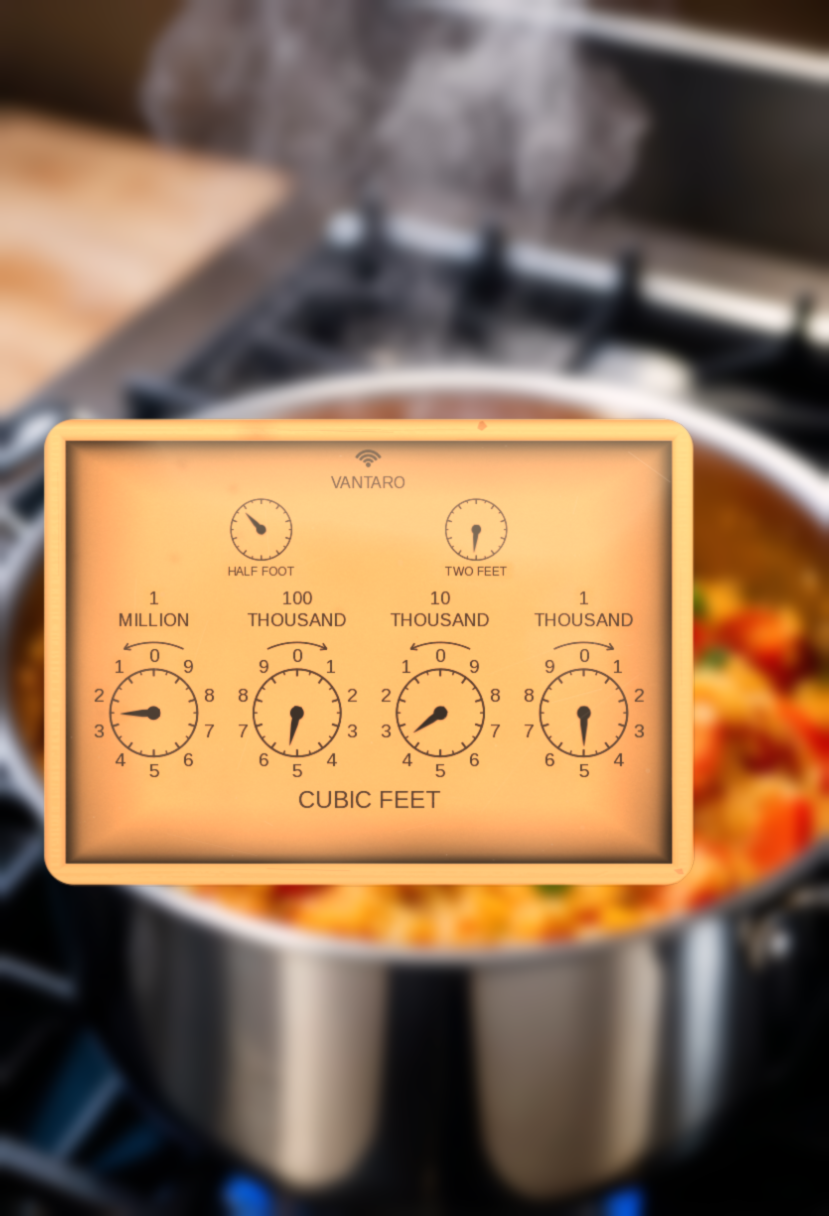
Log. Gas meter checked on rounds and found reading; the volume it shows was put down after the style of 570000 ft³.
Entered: 253500 ft³
